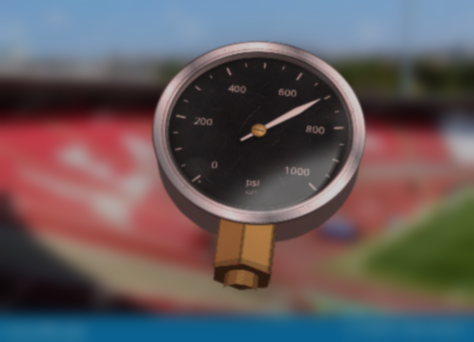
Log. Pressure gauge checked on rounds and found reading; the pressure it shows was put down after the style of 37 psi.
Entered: 700 psi
